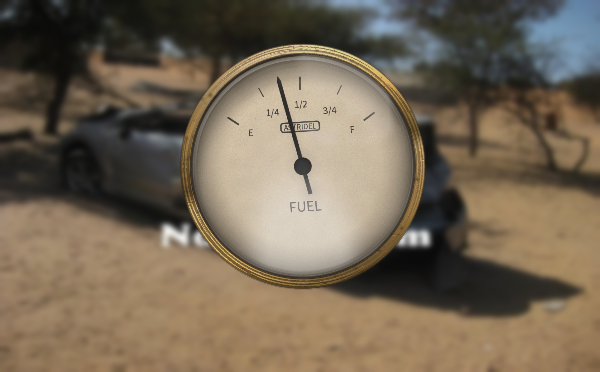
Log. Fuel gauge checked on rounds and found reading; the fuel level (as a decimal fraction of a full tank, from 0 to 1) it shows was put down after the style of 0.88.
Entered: 0.375
